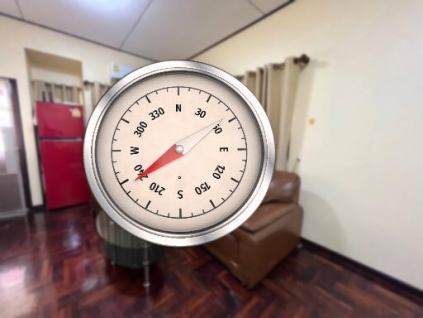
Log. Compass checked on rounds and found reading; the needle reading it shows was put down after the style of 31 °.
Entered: 235 °
